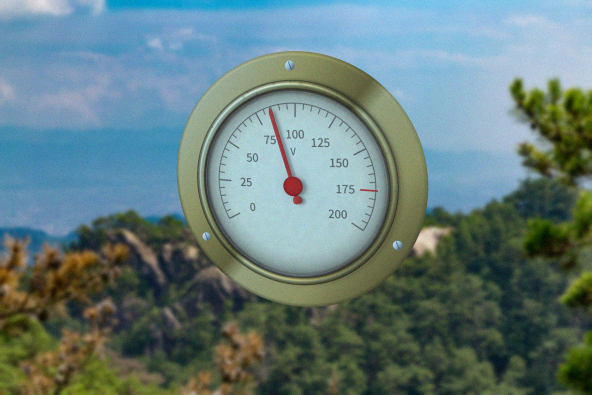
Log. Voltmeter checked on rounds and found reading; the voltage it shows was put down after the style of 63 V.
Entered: 85 V
